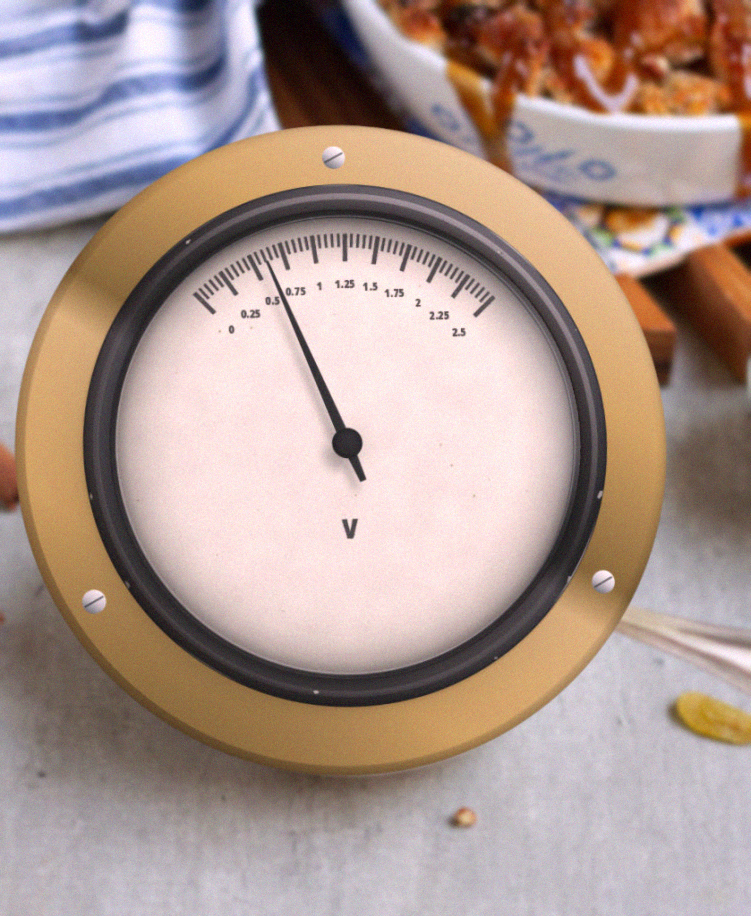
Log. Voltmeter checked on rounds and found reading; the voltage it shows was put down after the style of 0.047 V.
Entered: 0.6 V
